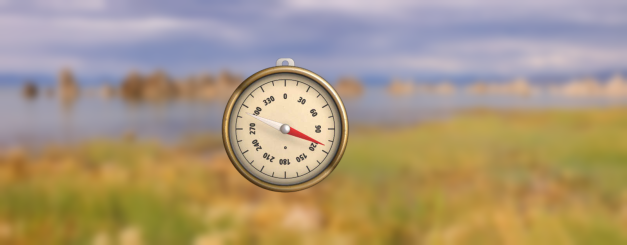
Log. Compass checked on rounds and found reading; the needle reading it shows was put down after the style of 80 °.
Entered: 112.5 °
